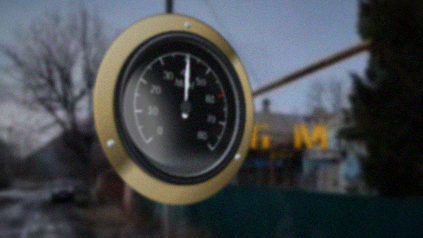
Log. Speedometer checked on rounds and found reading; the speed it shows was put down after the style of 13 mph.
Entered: 40 mph
